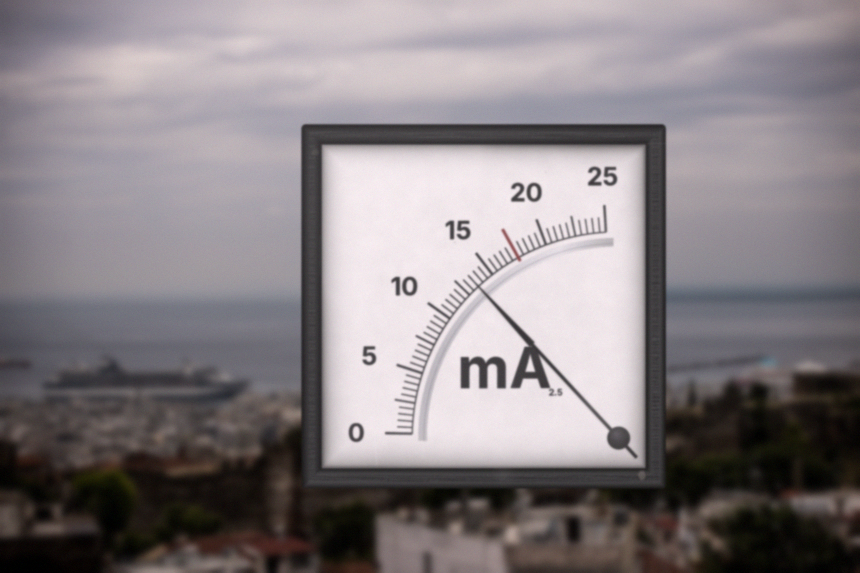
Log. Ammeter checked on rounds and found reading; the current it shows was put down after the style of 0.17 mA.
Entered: 13.5 mA
